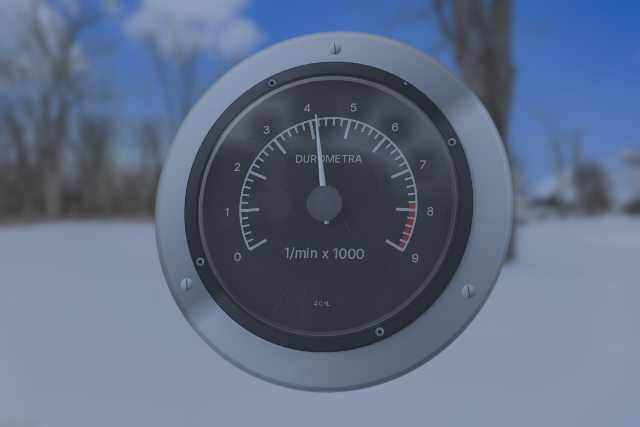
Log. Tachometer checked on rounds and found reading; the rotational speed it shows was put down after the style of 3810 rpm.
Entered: 4200 rpm
